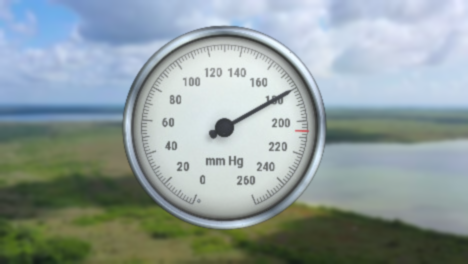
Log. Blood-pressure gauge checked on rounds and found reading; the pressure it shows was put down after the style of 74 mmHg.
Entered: 180 mmHg
